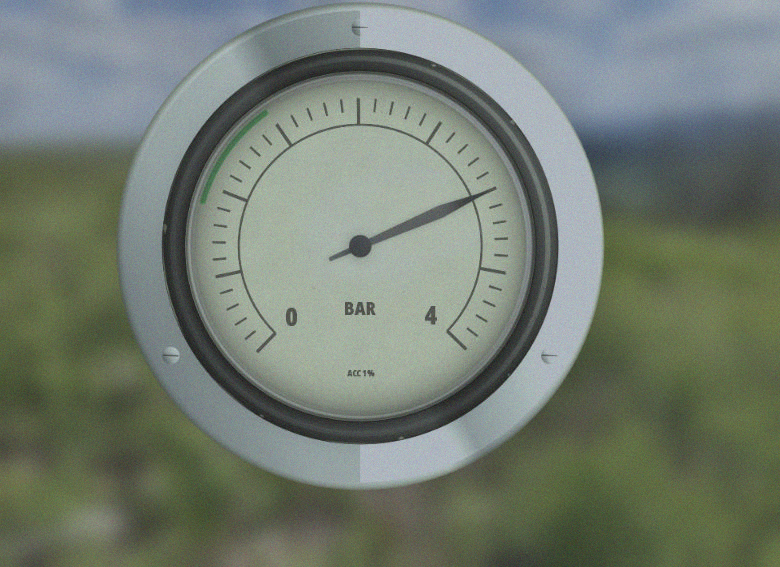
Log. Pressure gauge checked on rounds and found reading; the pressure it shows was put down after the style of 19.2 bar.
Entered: 3 bar
